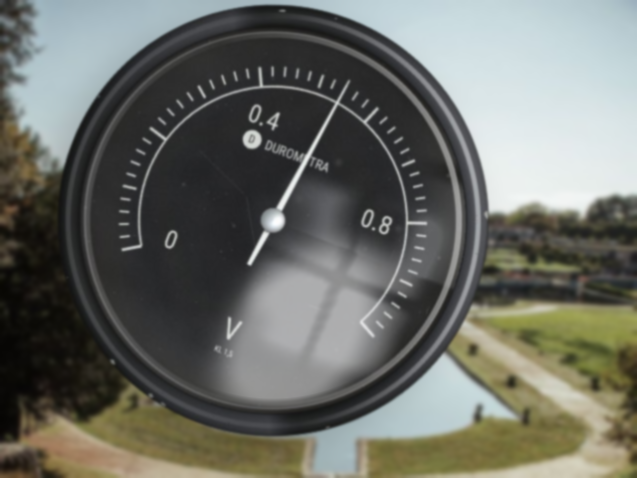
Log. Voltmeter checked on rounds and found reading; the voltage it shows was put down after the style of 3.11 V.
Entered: 0.54 V
